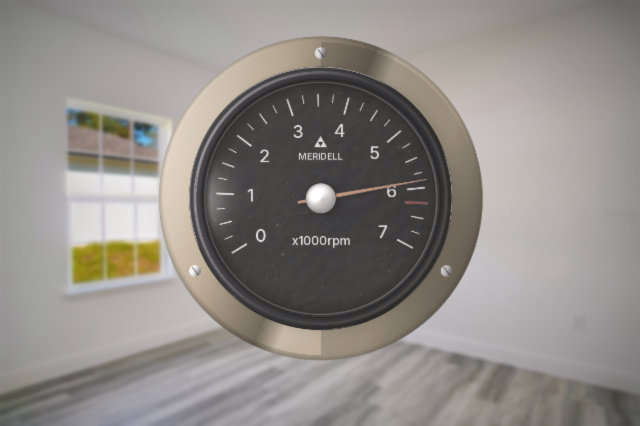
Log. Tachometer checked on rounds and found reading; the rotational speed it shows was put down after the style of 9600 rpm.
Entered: 5875 rpm
